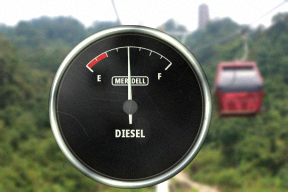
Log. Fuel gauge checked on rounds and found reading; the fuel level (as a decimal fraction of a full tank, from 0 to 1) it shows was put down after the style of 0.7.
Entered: 0.5
